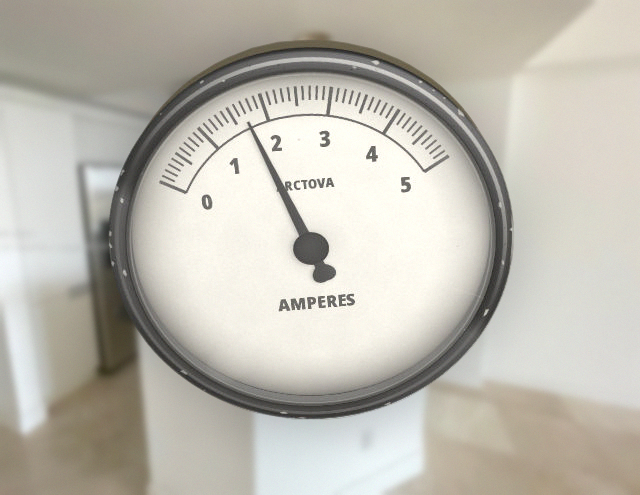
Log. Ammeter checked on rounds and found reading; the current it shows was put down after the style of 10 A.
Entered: 1.7 A
